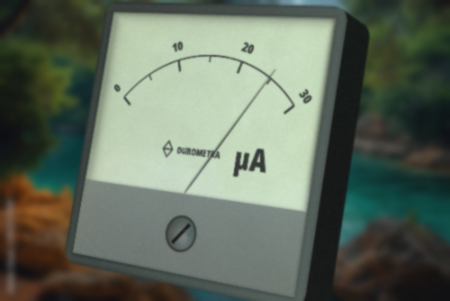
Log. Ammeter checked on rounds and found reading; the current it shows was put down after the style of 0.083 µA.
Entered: 25 µA
